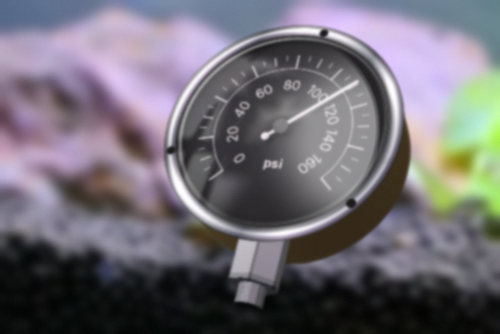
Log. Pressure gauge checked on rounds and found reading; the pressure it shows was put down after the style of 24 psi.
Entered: 110 psi
